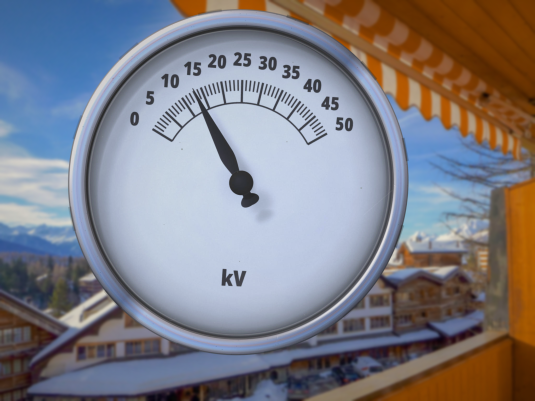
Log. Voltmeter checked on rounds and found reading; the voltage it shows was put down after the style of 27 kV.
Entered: 13 kV
